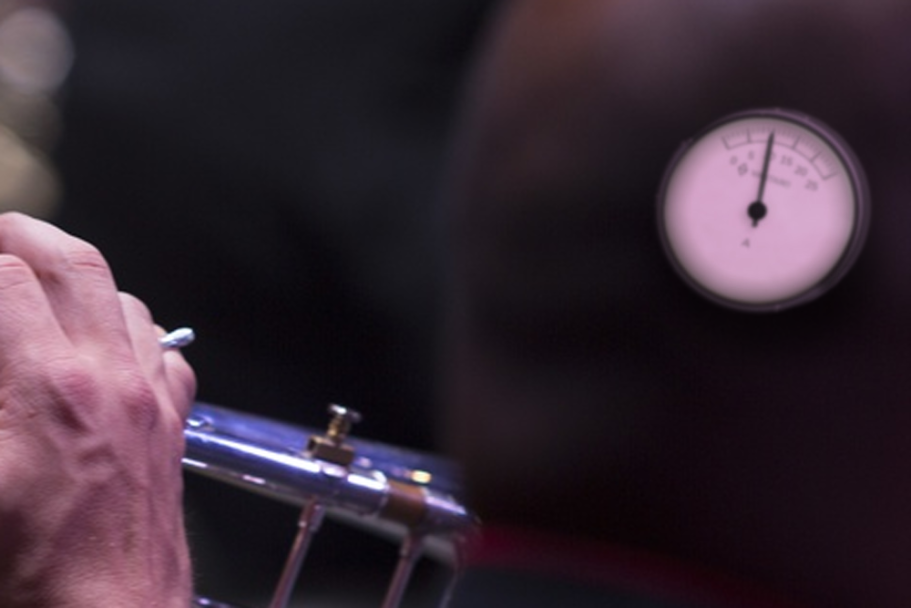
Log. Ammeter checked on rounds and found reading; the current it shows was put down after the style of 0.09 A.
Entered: 10 A
